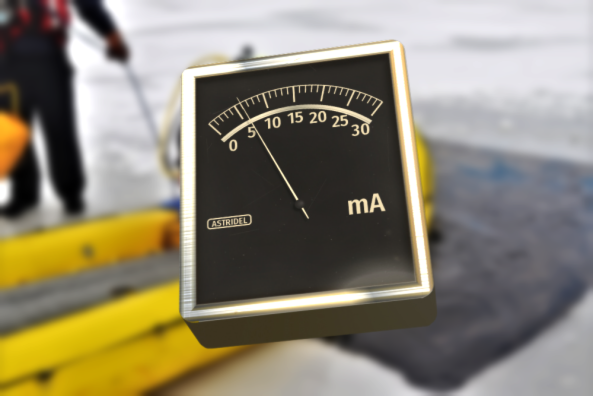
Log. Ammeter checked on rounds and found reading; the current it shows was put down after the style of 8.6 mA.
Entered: 6 mA
